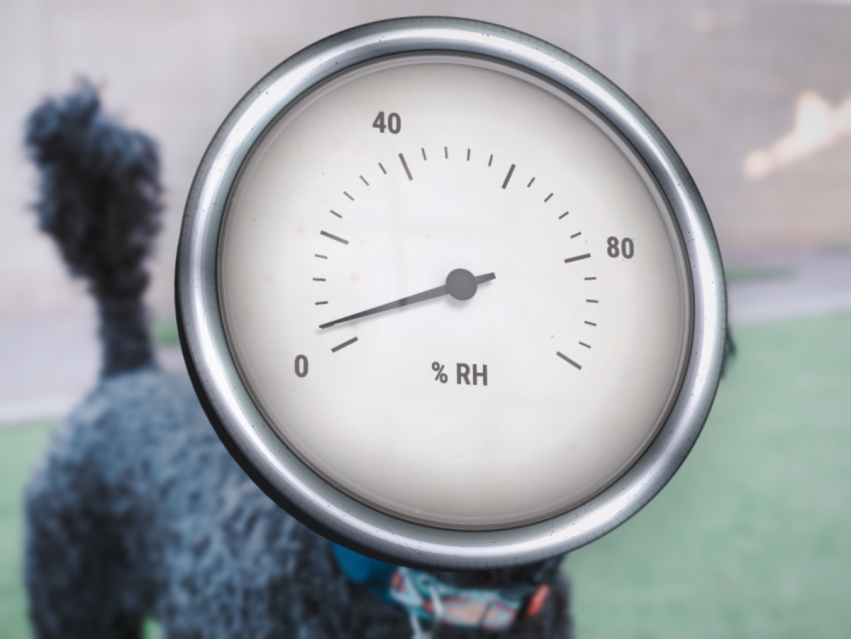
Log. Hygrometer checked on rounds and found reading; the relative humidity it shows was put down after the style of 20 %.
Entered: 4 %
